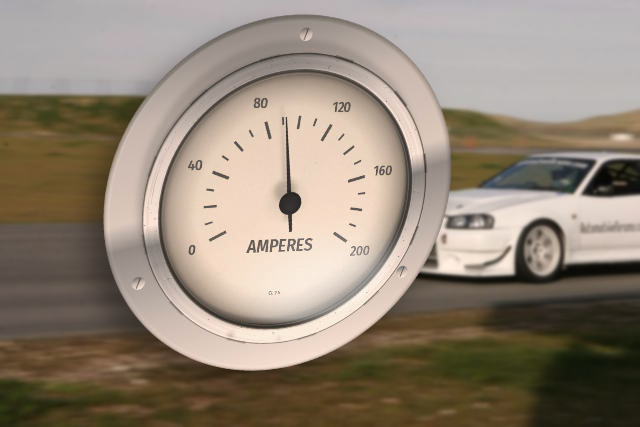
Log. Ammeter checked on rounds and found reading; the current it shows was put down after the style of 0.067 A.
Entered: 90 A
